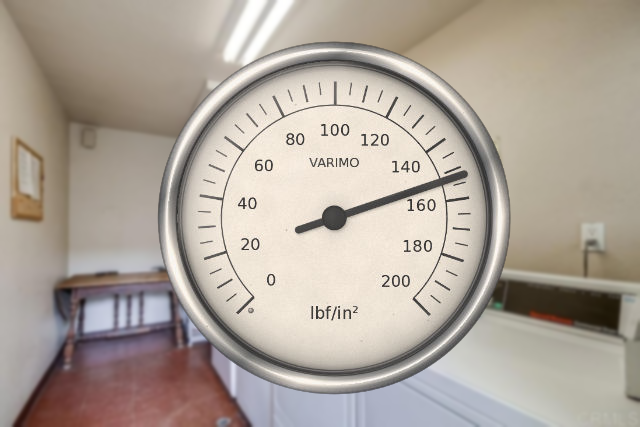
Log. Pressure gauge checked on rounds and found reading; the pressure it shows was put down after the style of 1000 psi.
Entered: 152.5 psi
